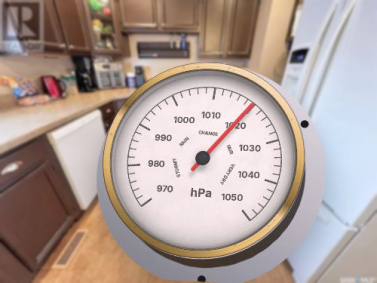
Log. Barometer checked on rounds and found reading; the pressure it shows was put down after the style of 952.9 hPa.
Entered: 1020 hPa
